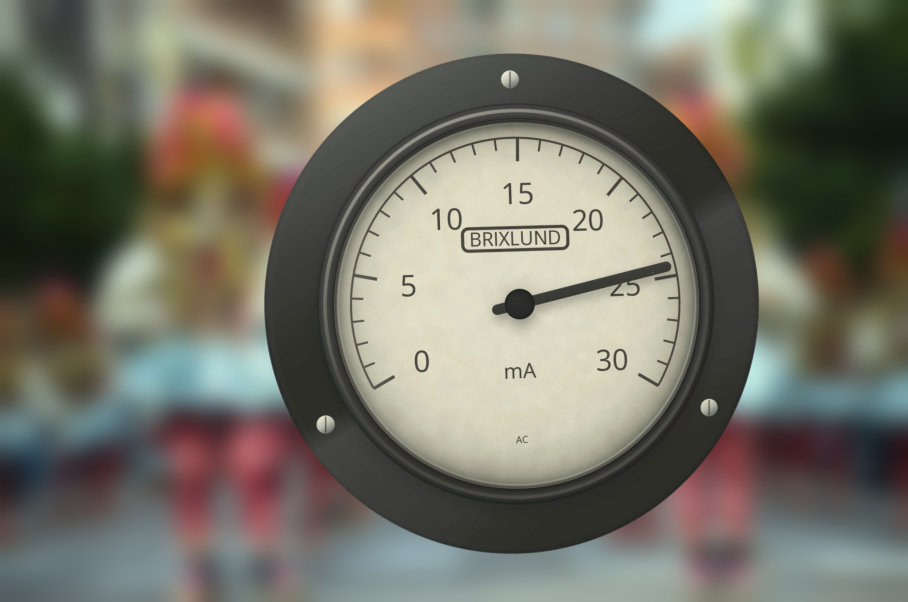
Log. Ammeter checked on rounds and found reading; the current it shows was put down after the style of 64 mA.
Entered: 24.5 mA
